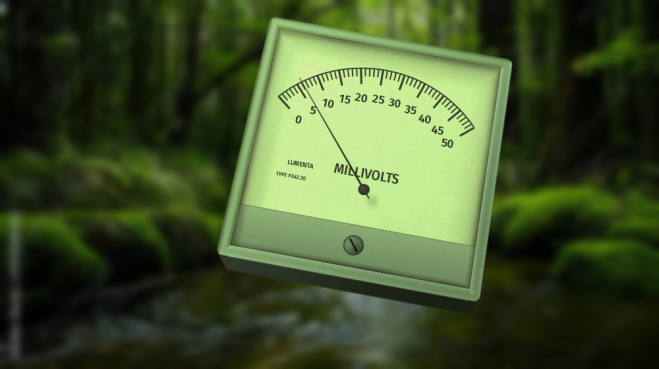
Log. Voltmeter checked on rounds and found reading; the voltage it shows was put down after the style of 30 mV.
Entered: 6 mV
